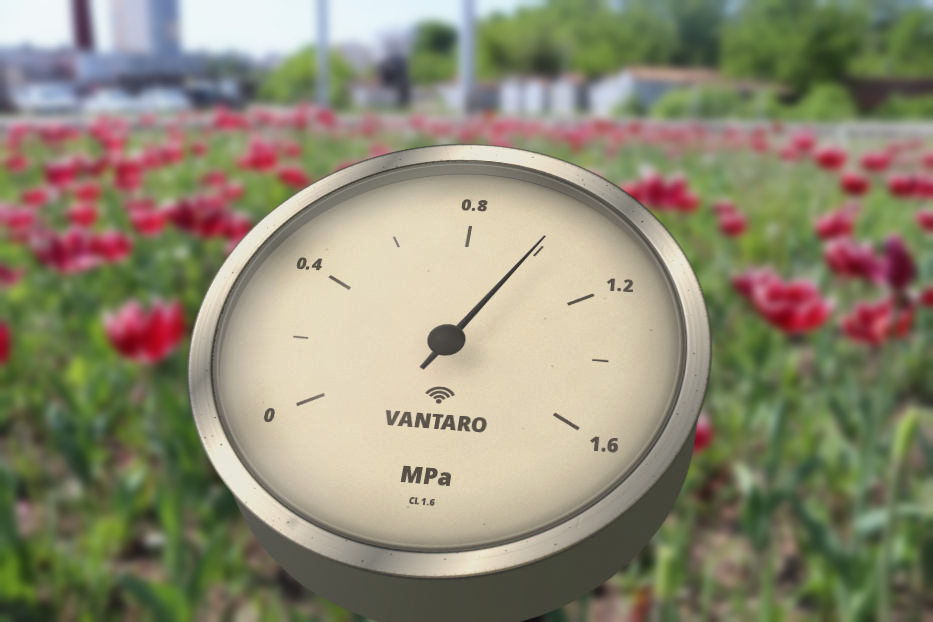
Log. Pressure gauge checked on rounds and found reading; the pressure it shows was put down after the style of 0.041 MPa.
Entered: 1 MPa
